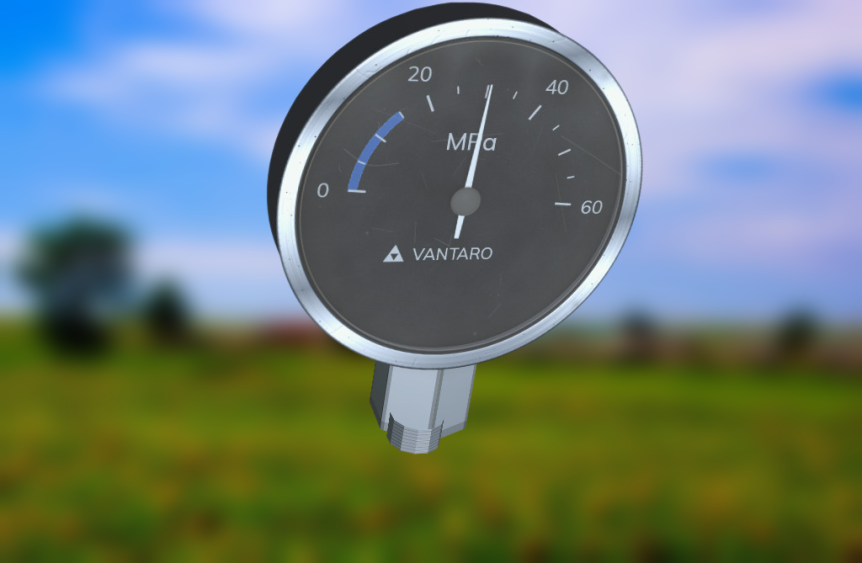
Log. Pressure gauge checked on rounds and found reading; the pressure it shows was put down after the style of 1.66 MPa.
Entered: 30 MPa
